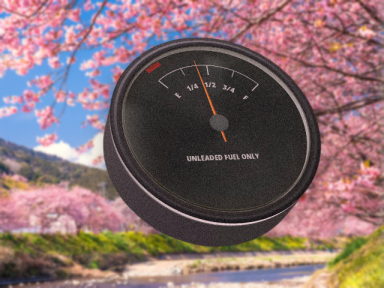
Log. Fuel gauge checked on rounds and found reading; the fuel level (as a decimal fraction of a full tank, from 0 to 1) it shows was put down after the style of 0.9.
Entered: 0.375
